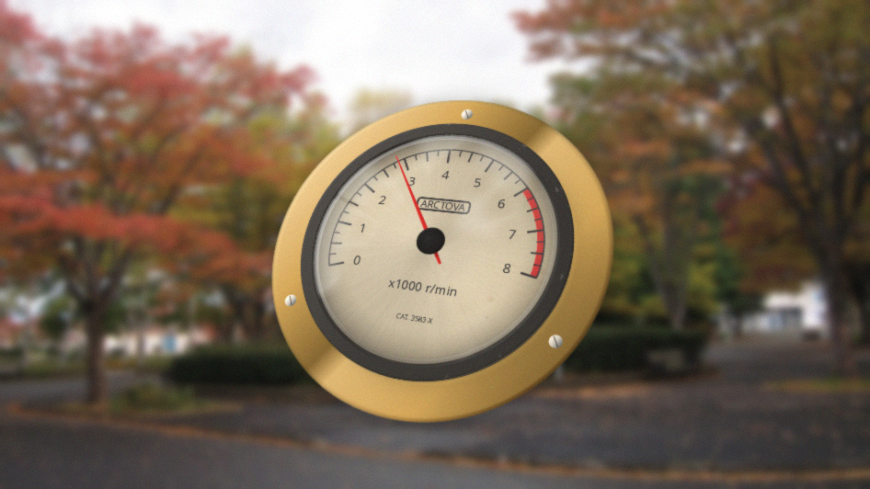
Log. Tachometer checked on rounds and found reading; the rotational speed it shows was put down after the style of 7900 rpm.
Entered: 2875 rpm
